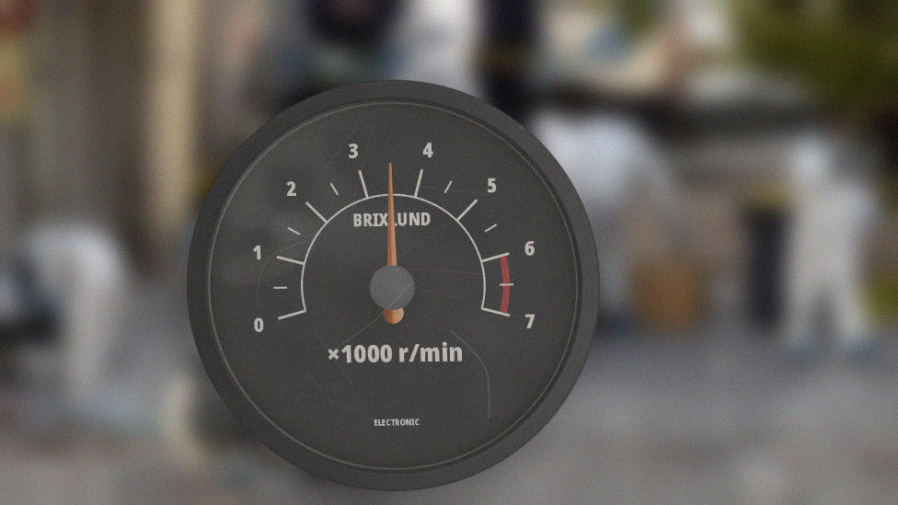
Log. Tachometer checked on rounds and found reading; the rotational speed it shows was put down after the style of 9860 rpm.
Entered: 3500 rpm
